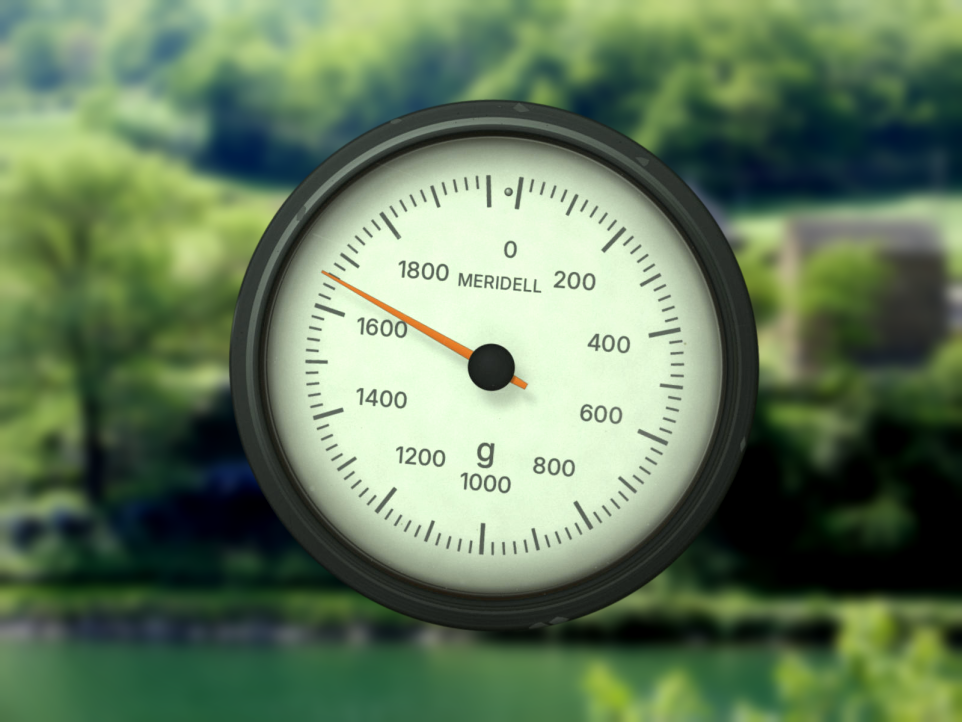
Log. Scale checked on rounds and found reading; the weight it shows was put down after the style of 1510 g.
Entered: 1660 g
